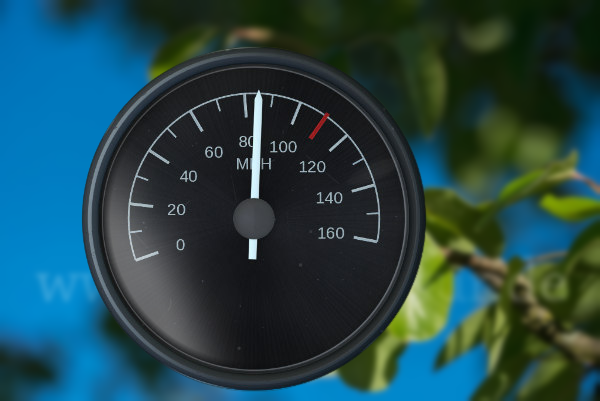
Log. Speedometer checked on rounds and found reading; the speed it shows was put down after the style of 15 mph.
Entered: 85 mph
